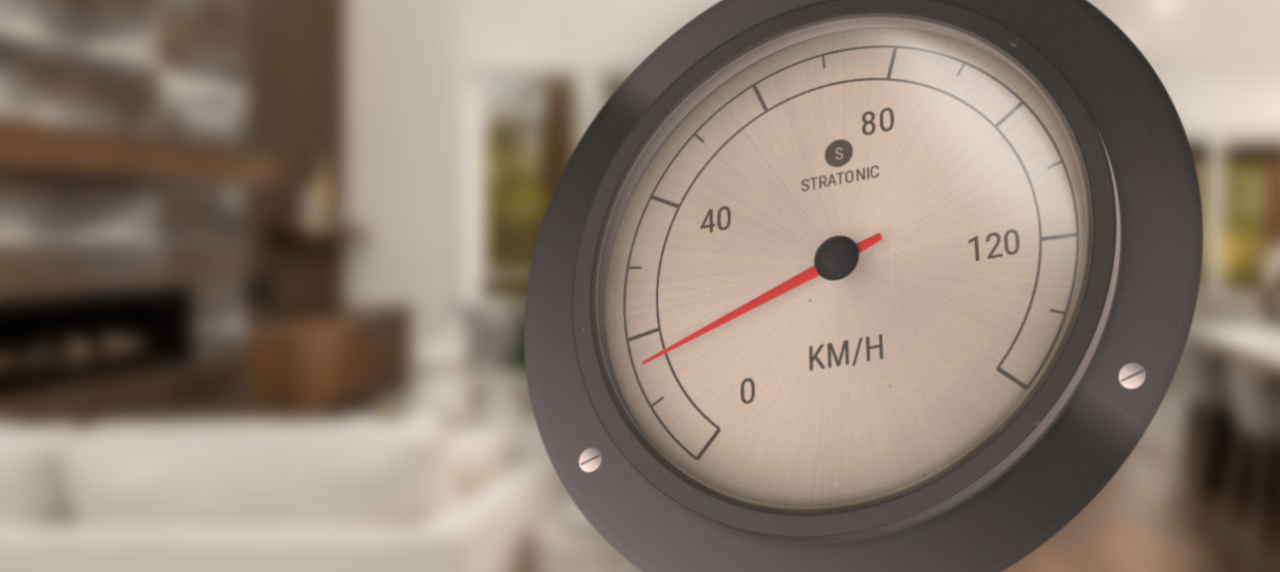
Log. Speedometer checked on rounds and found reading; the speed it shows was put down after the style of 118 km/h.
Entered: 15 km/h
